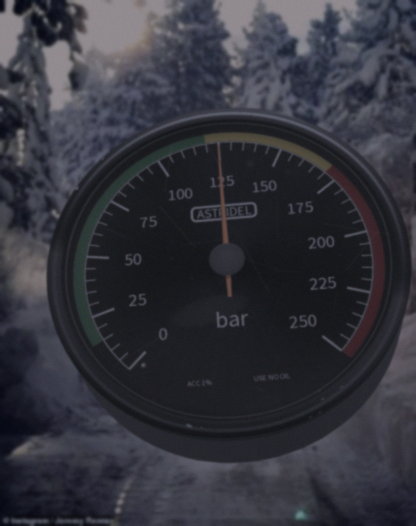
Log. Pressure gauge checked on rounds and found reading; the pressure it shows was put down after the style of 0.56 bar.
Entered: 125 bar
